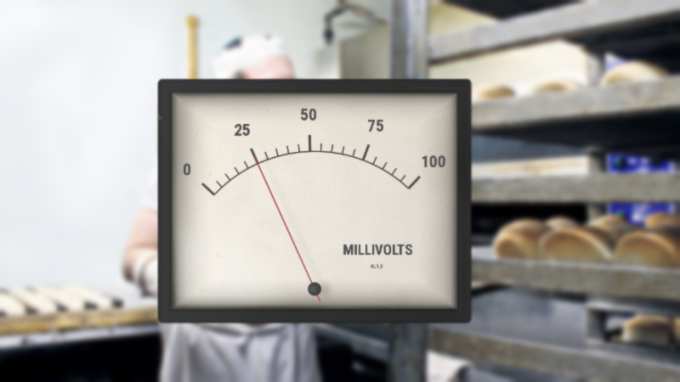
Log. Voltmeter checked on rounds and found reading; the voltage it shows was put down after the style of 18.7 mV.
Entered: 25 mV
